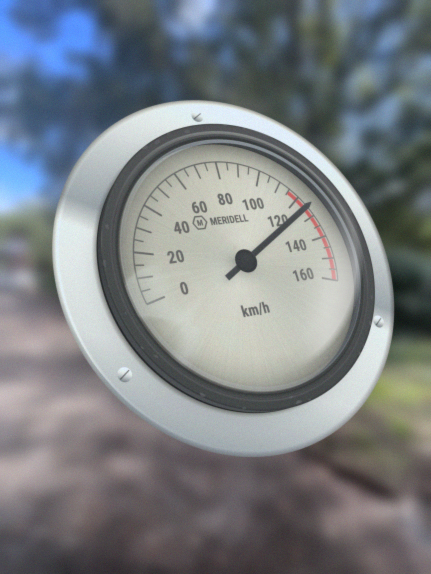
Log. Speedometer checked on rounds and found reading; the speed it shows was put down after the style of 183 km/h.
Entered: 125 km/h
